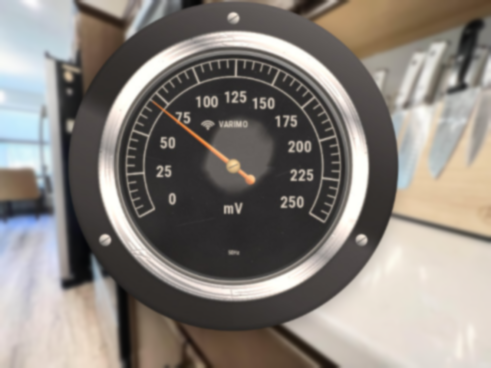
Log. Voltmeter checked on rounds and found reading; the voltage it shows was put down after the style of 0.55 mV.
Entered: 70 mV
